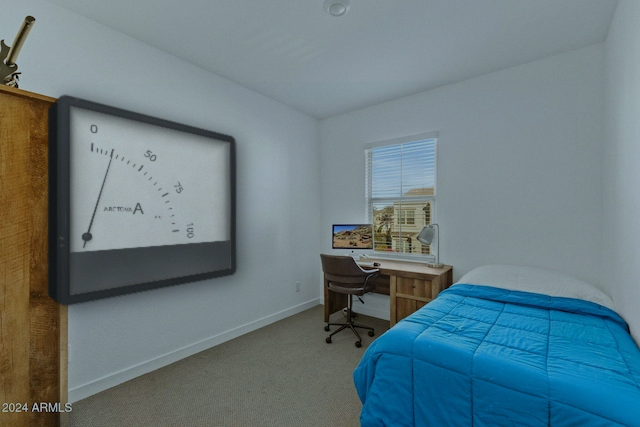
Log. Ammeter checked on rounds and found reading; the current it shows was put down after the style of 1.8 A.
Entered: 25 A
